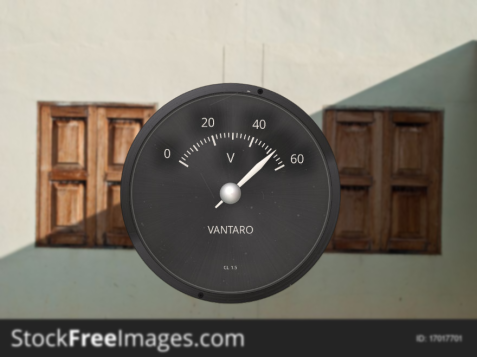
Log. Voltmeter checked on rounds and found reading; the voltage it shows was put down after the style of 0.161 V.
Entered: 52 V
